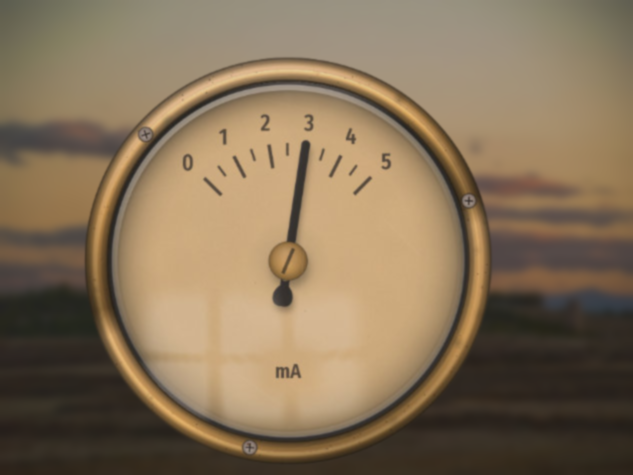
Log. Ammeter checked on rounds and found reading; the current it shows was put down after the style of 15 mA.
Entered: 3 mA
